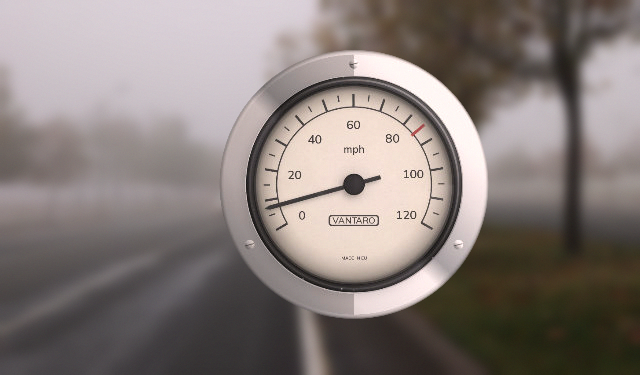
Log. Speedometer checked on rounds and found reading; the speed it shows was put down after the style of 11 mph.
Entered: 7.5 mph
